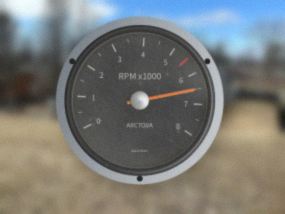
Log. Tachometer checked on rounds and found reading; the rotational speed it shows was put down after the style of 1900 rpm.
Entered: 6500 rpm
